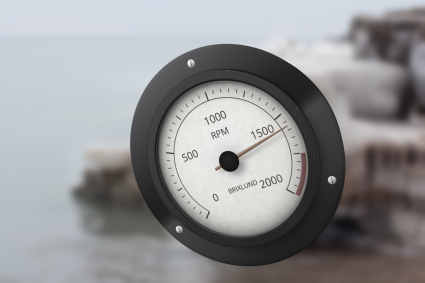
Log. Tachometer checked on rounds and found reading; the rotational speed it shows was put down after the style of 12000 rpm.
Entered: 1575 rpm
